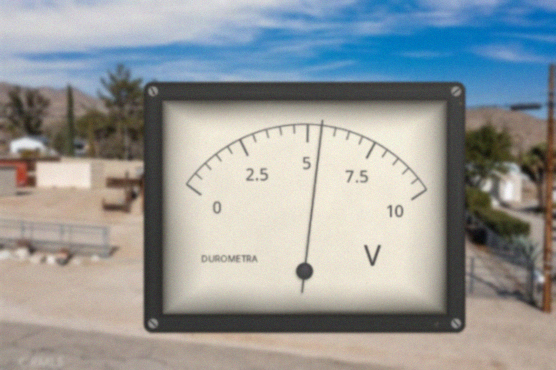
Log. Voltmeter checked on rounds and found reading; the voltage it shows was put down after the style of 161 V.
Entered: 5.5 V
